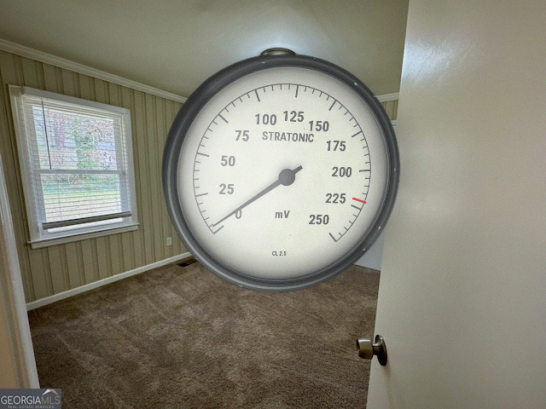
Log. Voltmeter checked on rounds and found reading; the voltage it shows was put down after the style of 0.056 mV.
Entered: 5 mV
